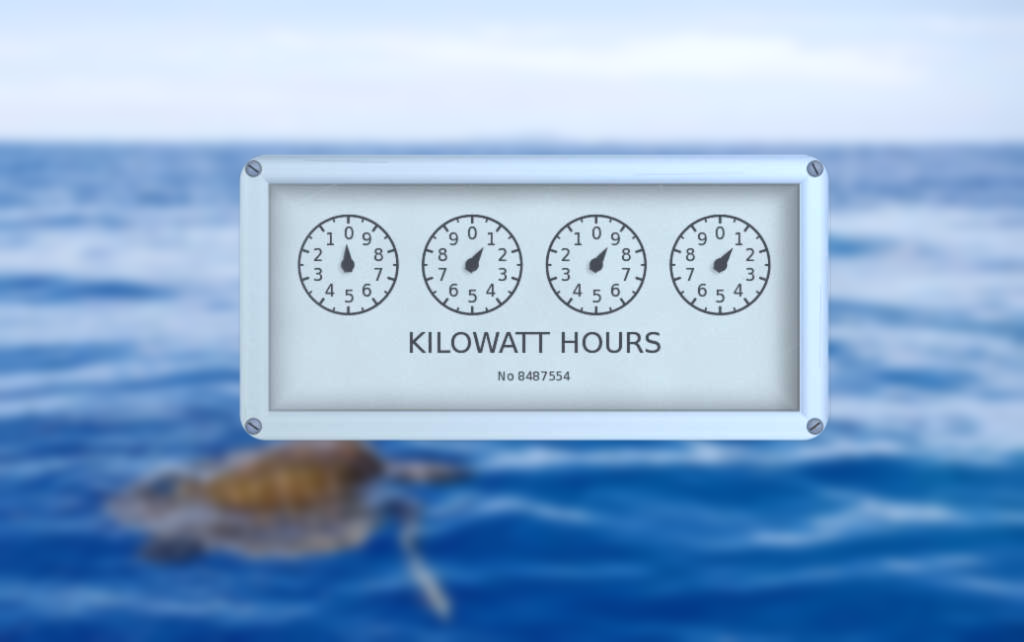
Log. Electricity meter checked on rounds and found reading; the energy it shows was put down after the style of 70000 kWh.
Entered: 91 kWh
